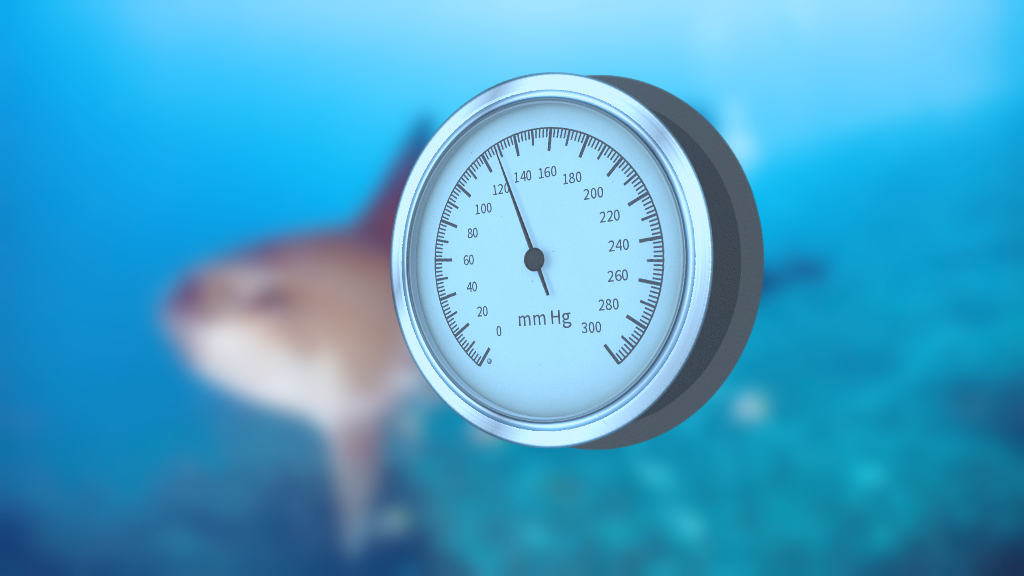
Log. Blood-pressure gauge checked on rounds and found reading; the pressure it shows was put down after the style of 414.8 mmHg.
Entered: 130 mmHg
